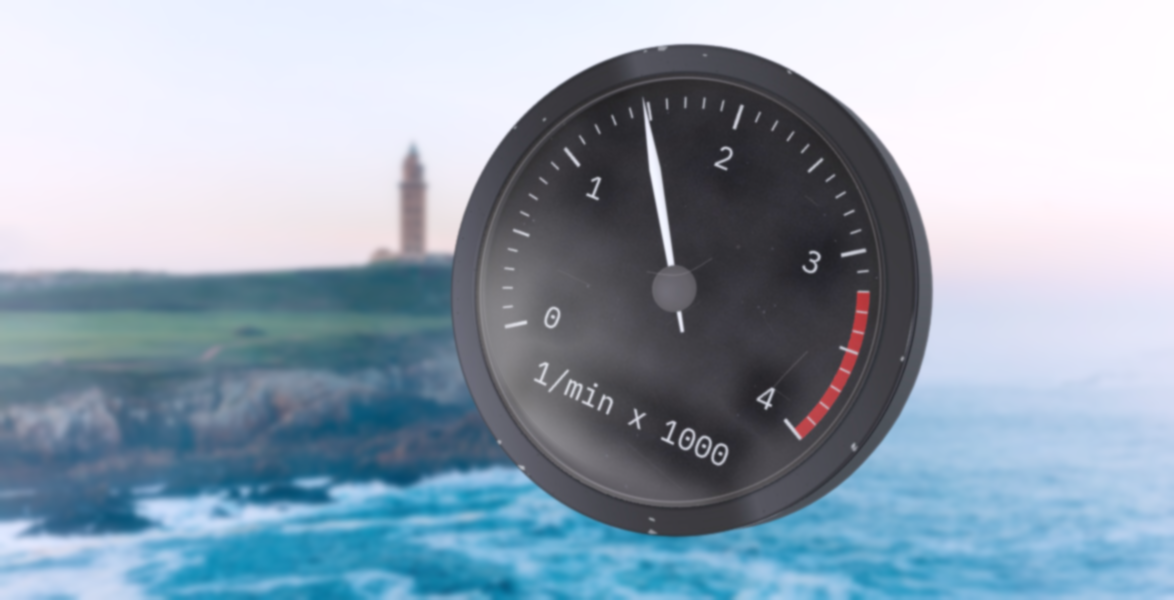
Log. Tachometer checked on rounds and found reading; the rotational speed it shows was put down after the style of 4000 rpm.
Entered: 1500 rpm
